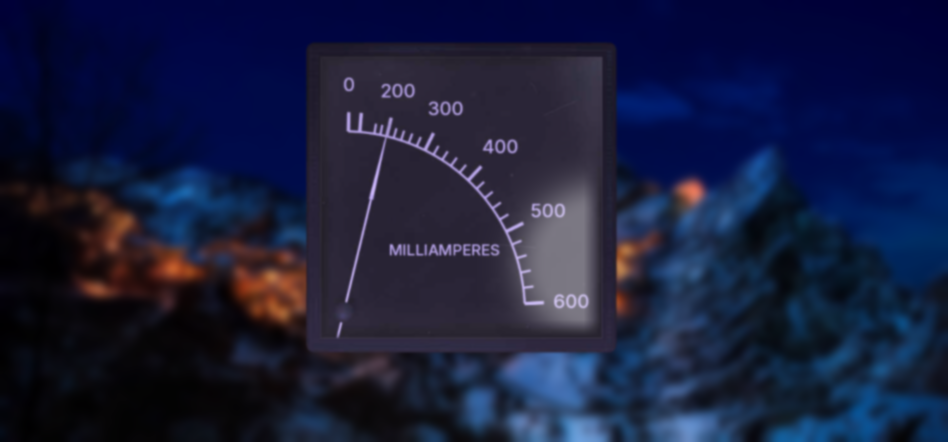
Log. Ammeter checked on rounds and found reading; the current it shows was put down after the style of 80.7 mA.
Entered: 200 mA
